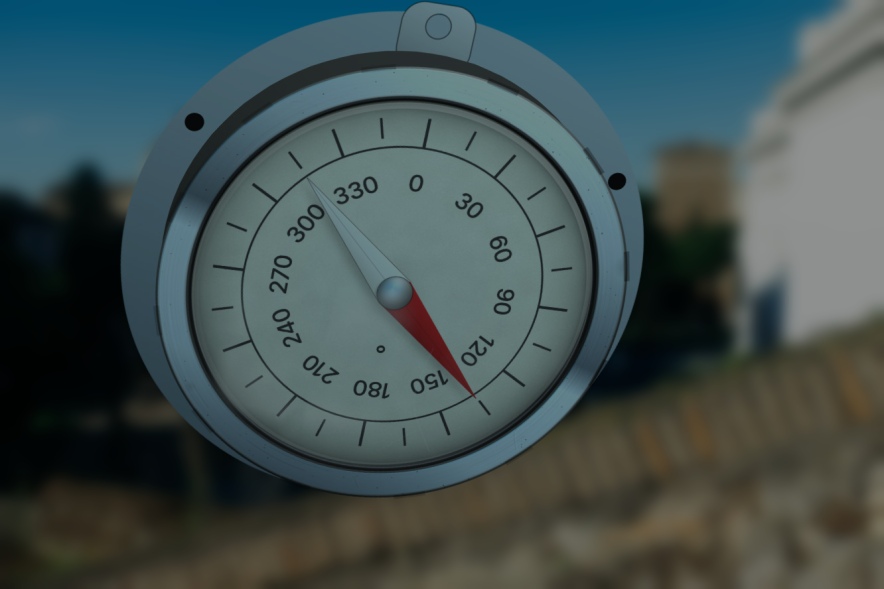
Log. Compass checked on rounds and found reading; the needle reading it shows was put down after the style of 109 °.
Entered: 135 °
